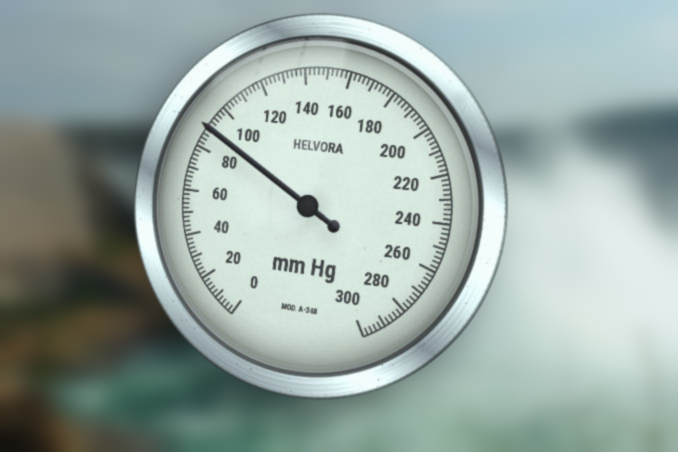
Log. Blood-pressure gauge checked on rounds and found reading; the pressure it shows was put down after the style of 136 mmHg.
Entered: 90 mmHg
